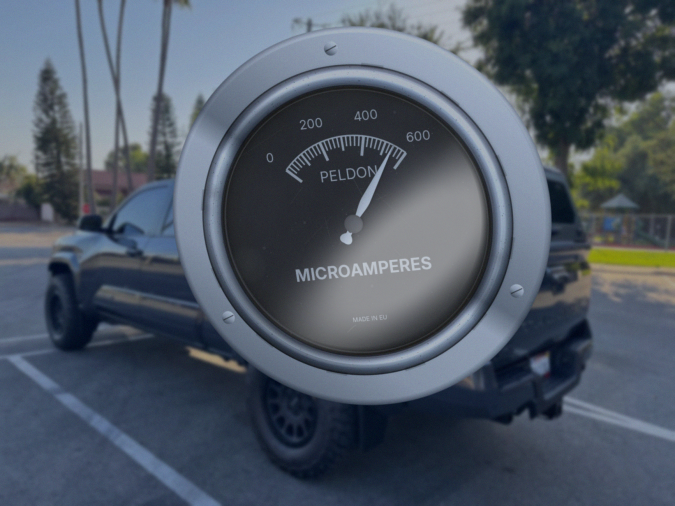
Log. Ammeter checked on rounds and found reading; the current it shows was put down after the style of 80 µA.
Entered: 540 µA
